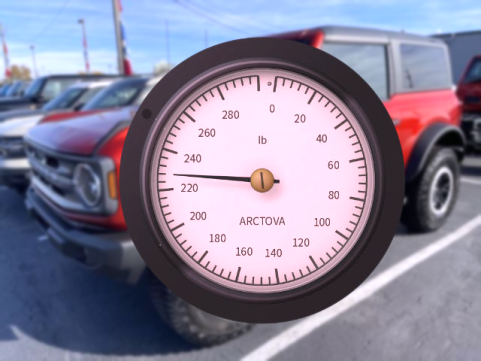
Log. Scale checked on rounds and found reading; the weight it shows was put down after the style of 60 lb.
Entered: 228 lb
